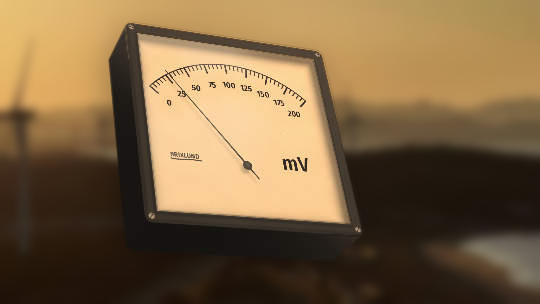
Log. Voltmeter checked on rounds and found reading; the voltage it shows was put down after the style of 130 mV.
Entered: 25 mV
